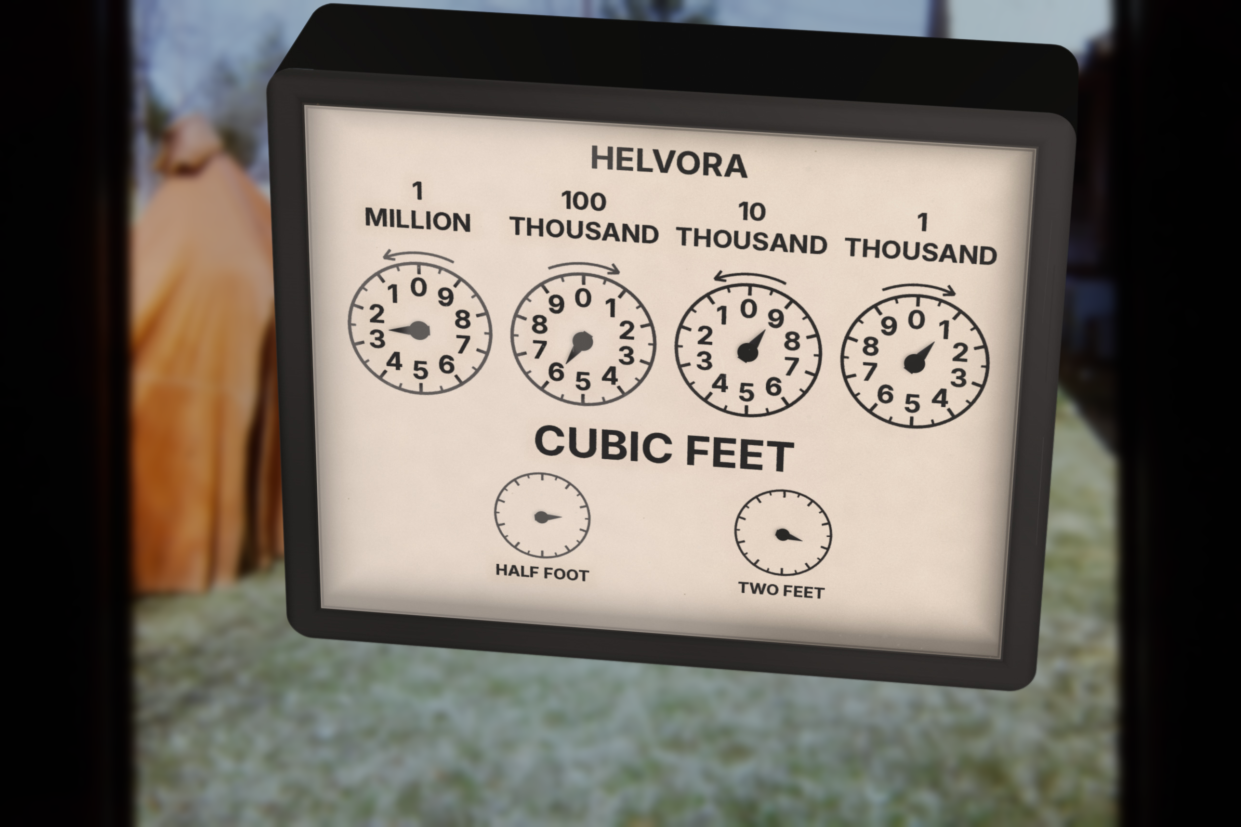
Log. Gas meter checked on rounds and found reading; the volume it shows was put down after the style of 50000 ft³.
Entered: 259100 ft³
